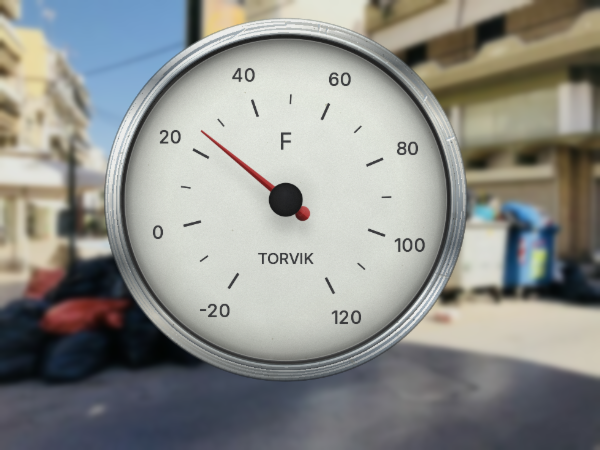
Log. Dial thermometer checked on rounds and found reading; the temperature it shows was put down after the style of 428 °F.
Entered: 25 °F
